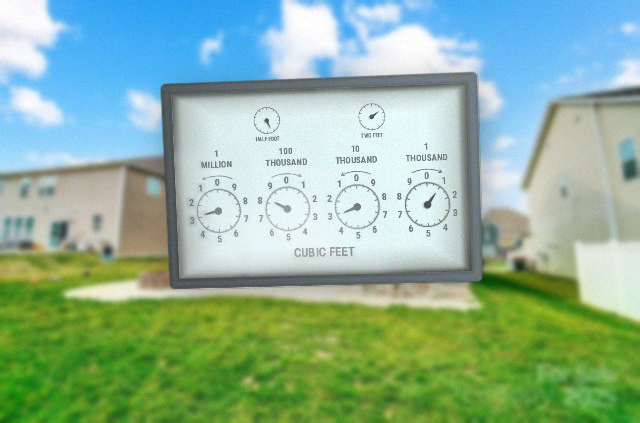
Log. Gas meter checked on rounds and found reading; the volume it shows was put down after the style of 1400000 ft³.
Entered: 283100 ft³
